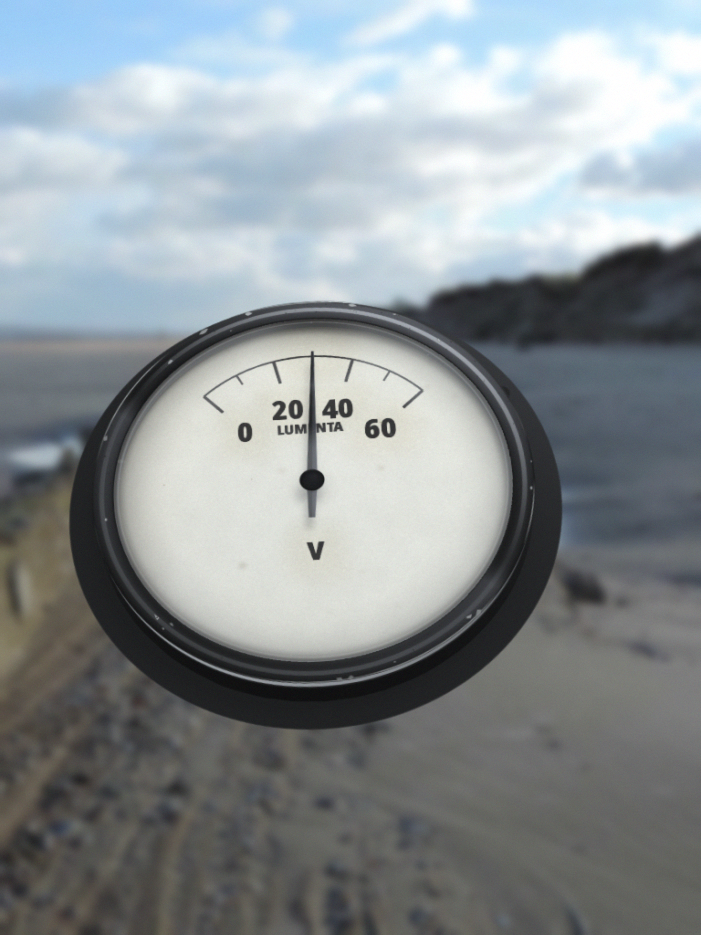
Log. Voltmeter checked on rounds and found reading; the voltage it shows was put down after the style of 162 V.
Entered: 30 V
